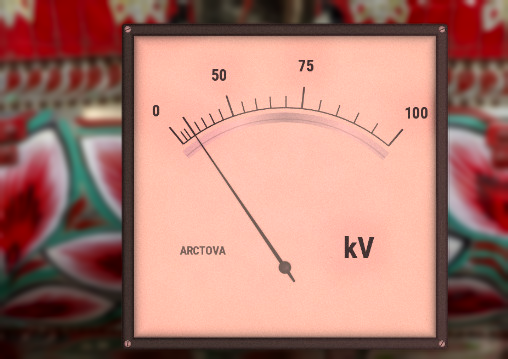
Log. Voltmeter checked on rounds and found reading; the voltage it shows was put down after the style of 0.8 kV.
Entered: 25 kV
